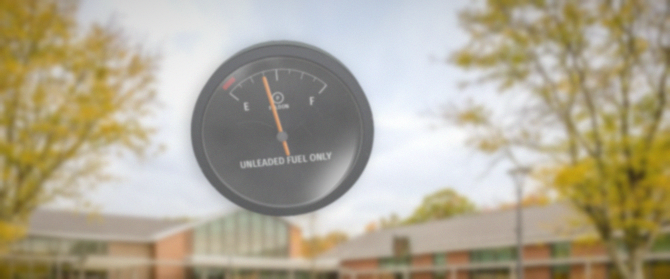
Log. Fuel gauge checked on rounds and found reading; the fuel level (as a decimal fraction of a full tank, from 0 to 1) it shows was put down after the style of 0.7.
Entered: 0.375
